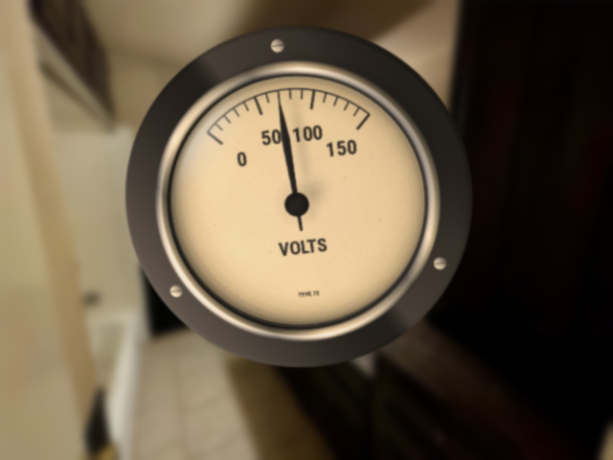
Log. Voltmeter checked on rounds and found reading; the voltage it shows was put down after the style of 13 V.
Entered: 70 V
